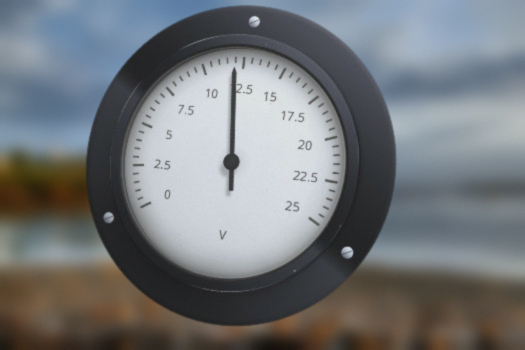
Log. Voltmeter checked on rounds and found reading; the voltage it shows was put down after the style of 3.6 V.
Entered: 12 V
